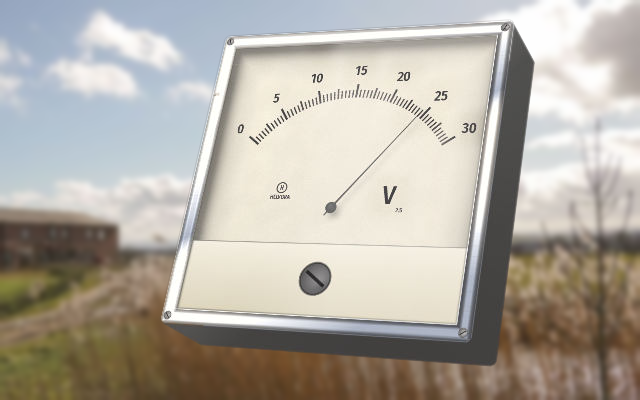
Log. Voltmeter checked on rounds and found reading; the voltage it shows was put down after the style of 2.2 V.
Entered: 25 V
